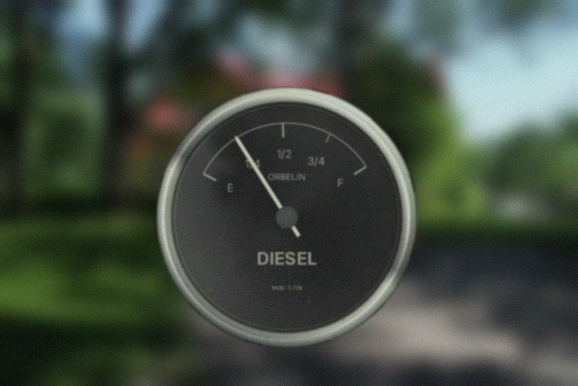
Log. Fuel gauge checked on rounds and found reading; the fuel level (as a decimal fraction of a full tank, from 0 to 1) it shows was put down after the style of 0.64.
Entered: 0.25
